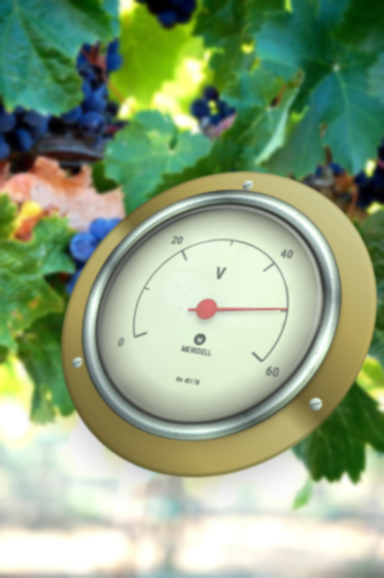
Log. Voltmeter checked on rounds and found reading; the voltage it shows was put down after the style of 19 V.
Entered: 50 V
